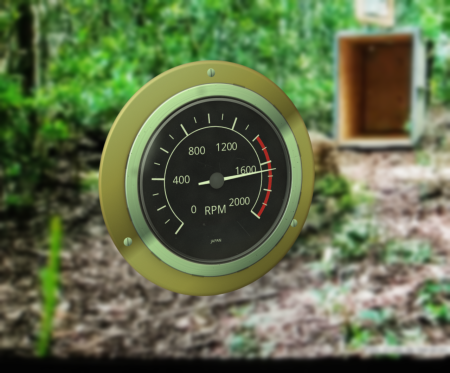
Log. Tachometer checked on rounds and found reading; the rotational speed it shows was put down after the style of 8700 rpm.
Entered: 1650 rpm
